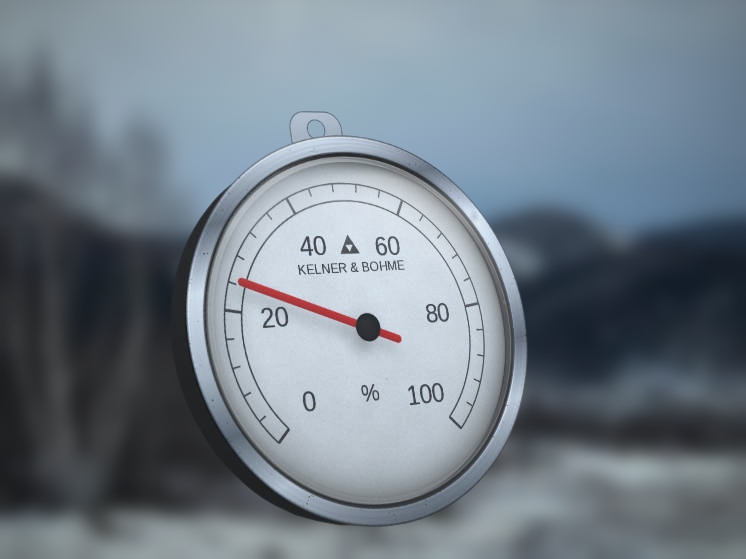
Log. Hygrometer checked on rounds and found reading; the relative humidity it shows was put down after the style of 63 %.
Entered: 24 %
